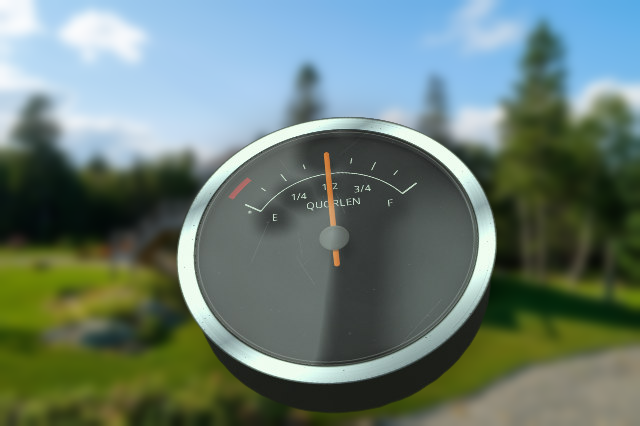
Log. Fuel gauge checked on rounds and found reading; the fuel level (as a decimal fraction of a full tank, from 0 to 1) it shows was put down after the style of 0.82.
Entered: 0.5
